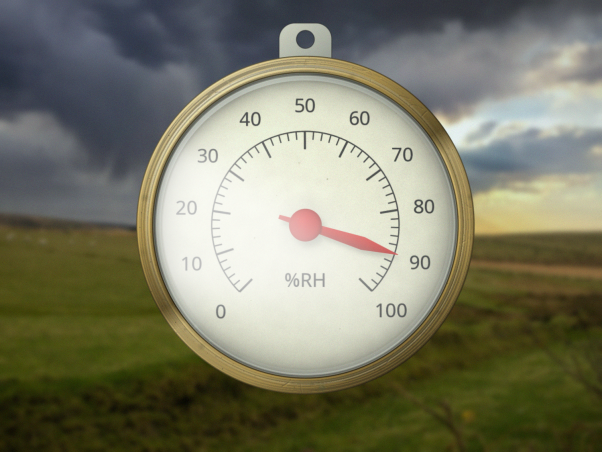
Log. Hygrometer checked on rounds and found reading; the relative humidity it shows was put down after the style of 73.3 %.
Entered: 90 %
